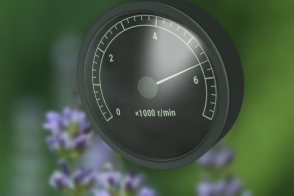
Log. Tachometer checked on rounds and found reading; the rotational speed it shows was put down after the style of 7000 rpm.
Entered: 5600 rpm
